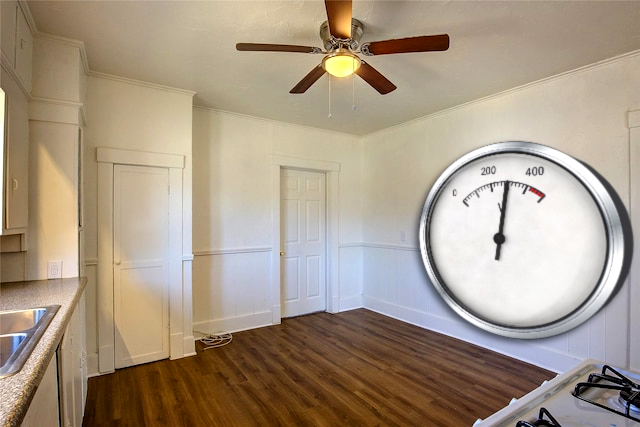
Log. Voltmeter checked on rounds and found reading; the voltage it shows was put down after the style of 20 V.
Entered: 300 V
